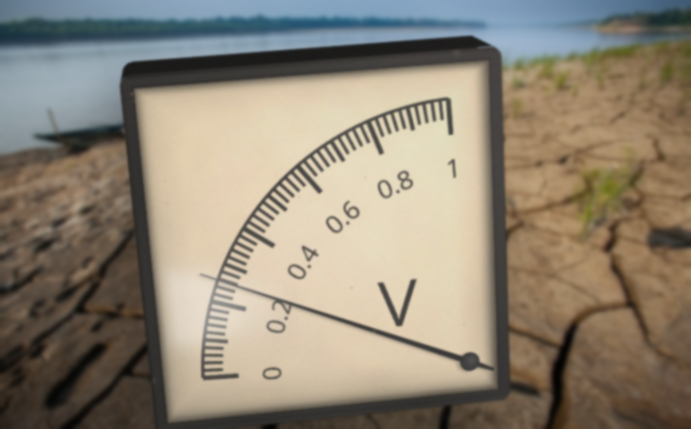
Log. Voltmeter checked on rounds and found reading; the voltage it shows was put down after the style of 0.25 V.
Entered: 0.26 V
